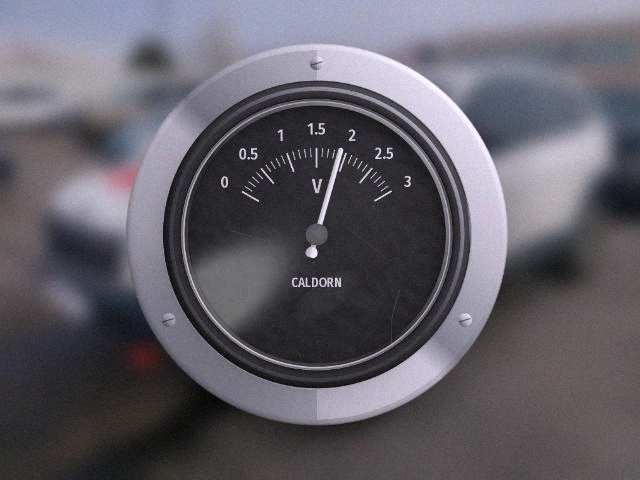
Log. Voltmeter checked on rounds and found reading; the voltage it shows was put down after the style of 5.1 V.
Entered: 1.9 V
